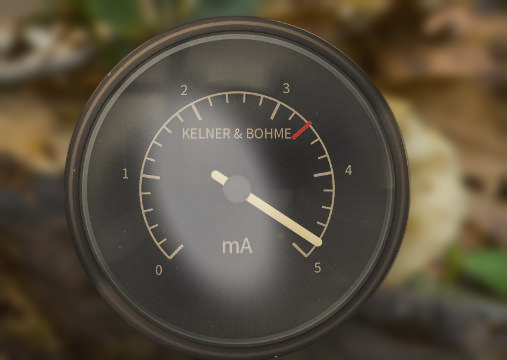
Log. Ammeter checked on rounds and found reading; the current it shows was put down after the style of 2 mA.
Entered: 4.8 mA
